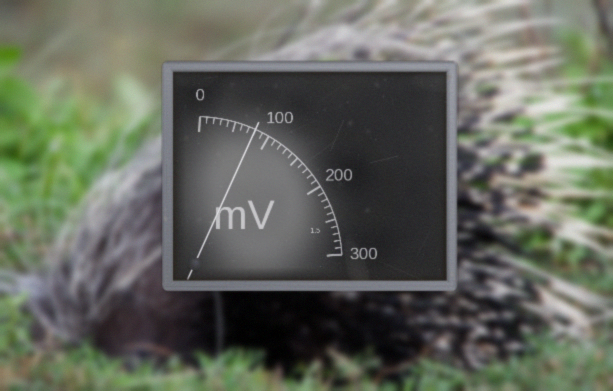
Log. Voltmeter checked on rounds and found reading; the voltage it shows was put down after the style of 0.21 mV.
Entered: 80 mV
